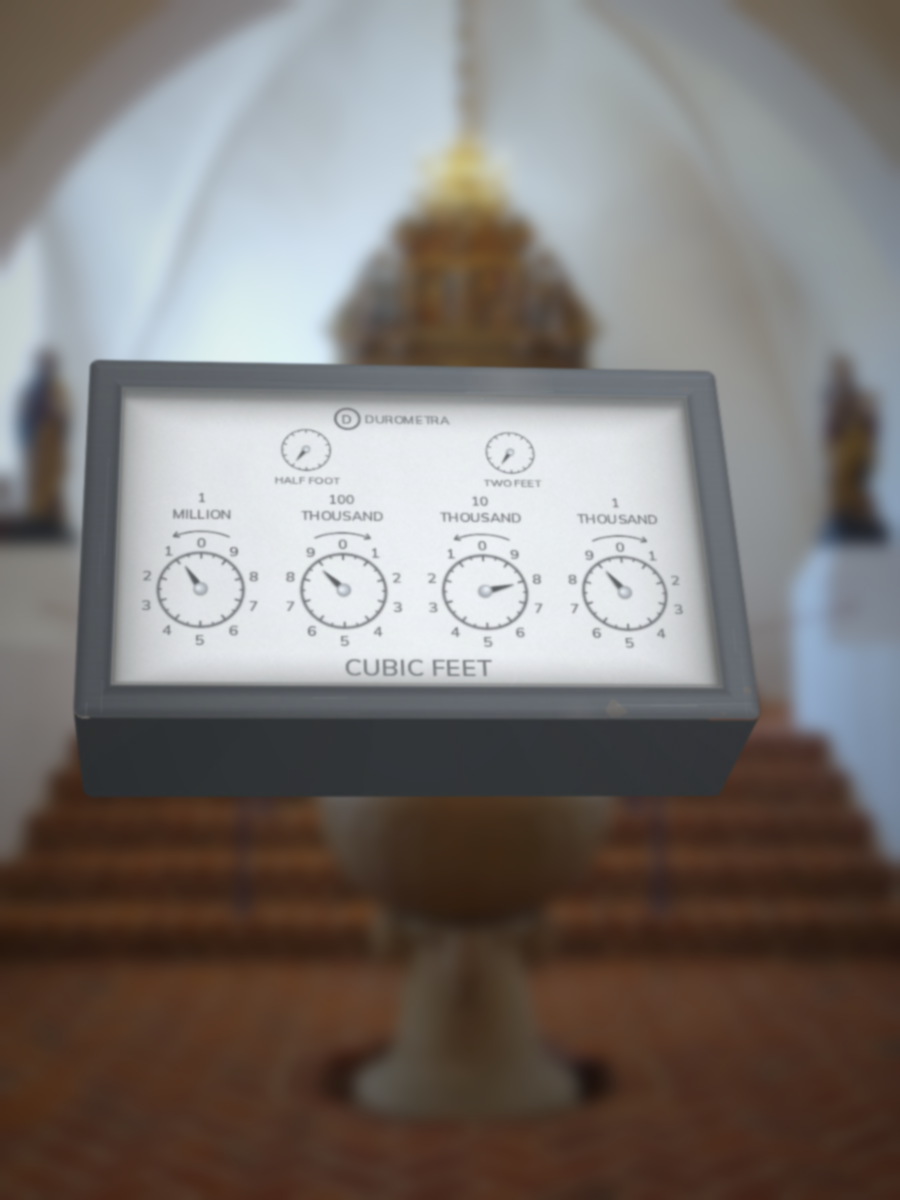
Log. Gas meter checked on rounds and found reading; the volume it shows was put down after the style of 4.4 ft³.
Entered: 87900 ft³
